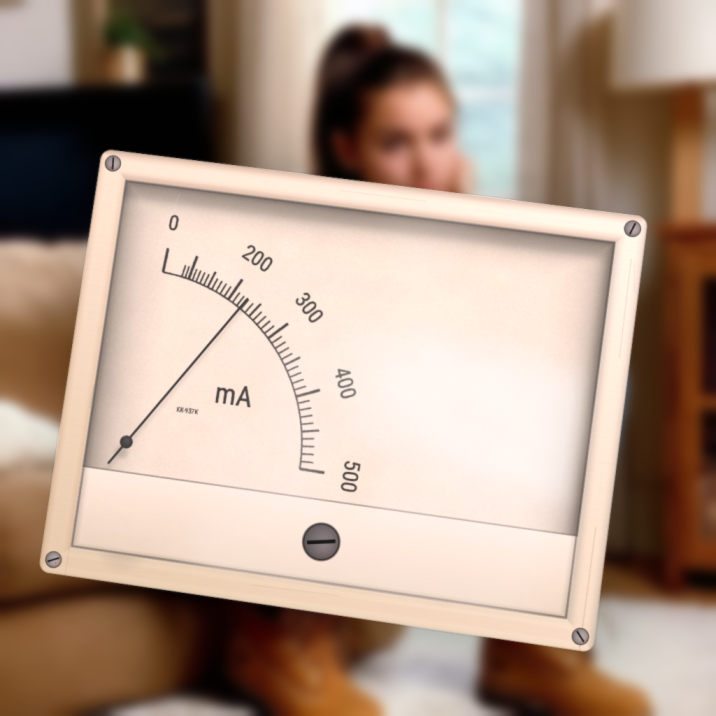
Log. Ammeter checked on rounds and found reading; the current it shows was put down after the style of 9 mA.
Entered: 230 mA
